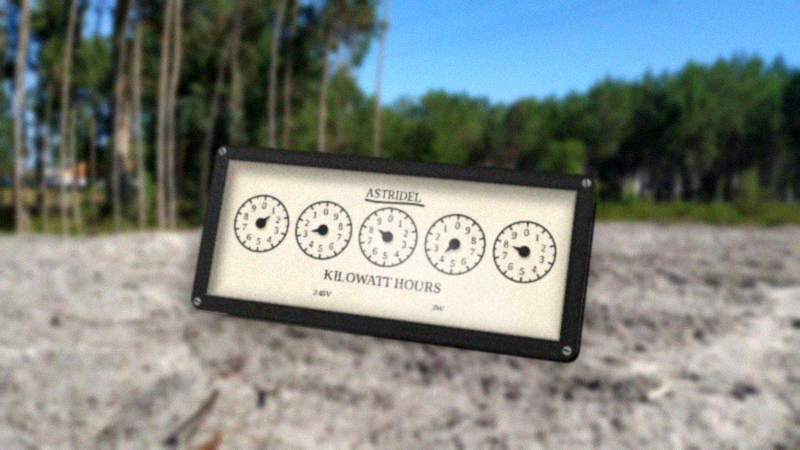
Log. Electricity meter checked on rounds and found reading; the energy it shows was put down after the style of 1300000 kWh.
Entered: 12838 kWh
